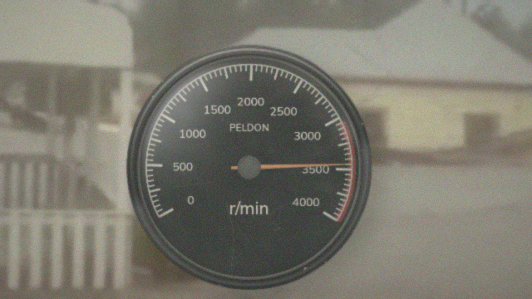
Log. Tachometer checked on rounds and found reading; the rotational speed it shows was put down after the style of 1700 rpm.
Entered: 3450 rpm
